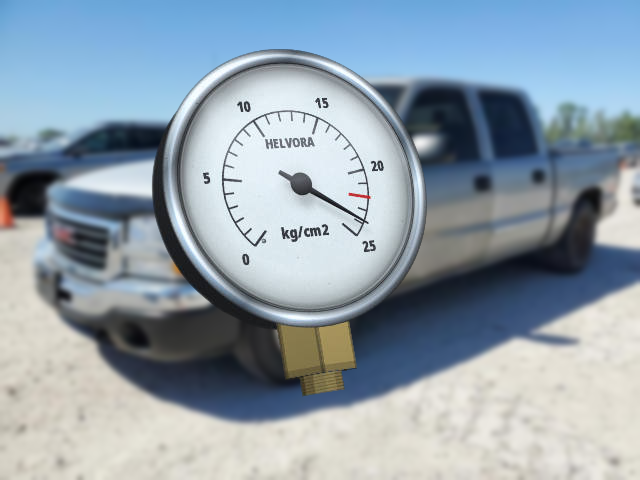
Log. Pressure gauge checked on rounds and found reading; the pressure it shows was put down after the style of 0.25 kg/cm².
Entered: 24 kg/cm²
